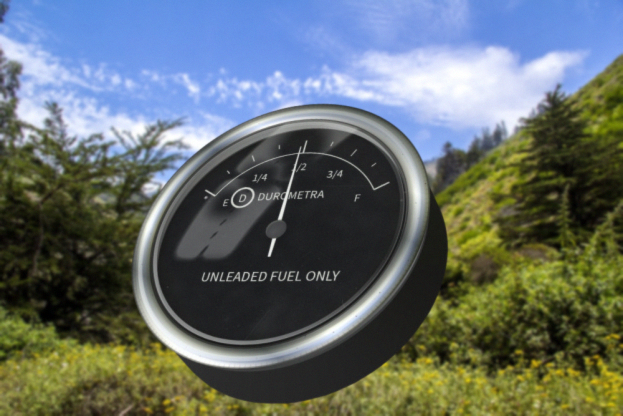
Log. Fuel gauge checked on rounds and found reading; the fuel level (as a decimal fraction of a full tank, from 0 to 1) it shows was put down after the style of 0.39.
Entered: 0.5
